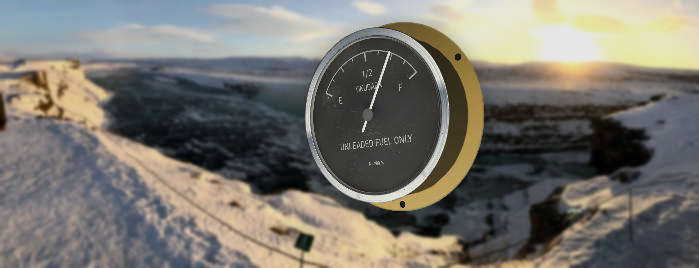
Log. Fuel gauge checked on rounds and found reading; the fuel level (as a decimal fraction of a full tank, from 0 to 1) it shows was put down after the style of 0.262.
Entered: 0.75
